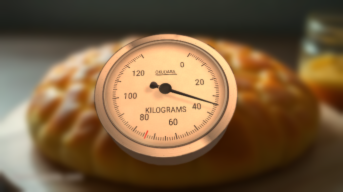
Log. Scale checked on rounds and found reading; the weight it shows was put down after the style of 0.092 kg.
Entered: 35 kg
